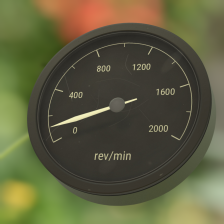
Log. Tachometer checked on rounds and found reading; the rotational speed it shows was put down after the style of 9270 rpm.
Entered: 100 rpm
